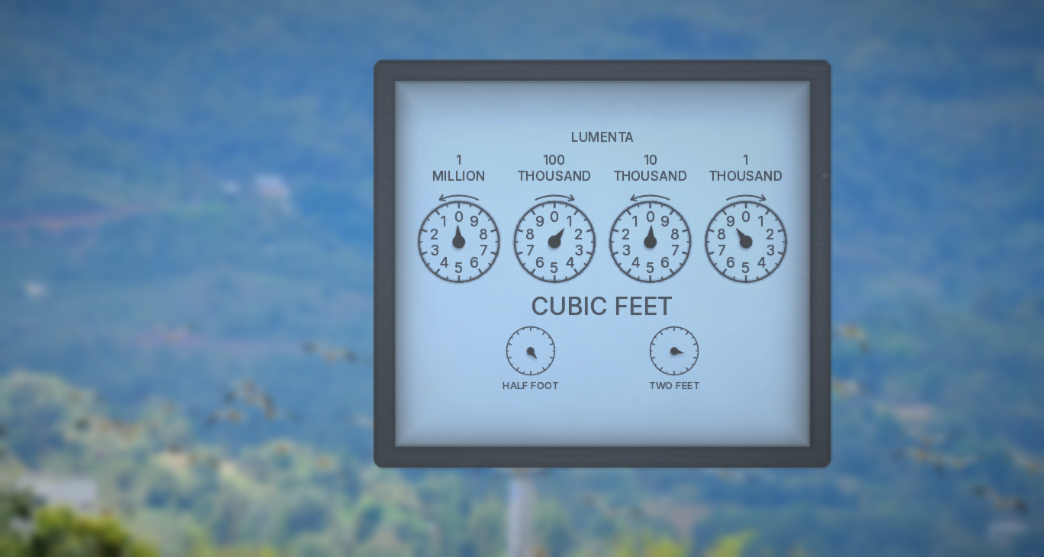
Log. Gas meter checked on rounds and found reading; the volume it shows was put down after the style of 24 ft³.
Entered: 9900 ft³
